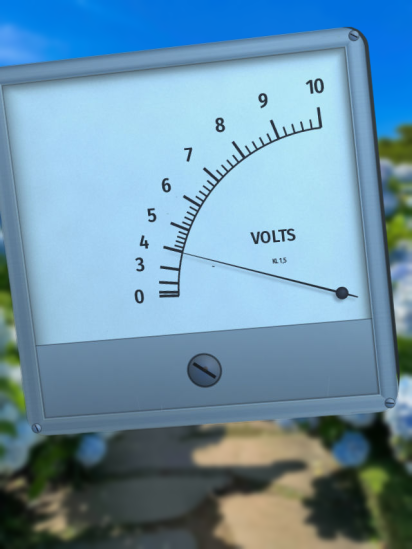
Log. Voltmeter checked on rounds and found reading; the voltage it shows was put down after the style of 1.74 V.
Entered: 4 V
